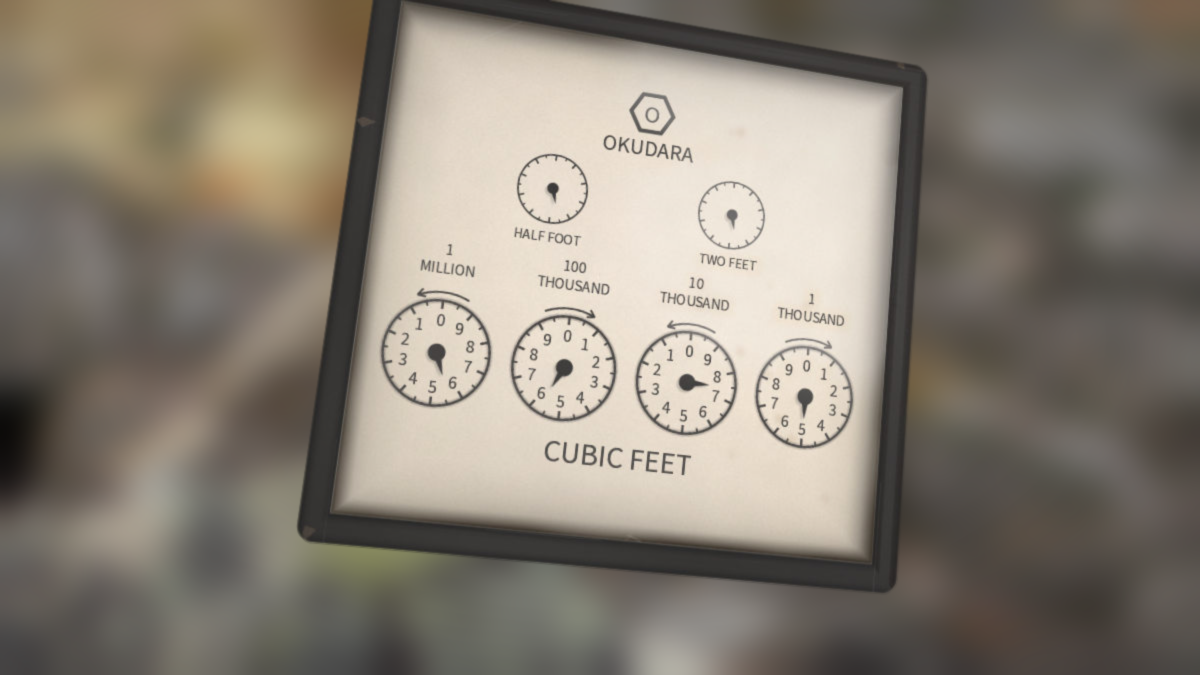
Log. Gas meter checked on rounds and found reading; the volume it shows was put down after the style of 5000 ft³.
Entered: 557500 ft³
